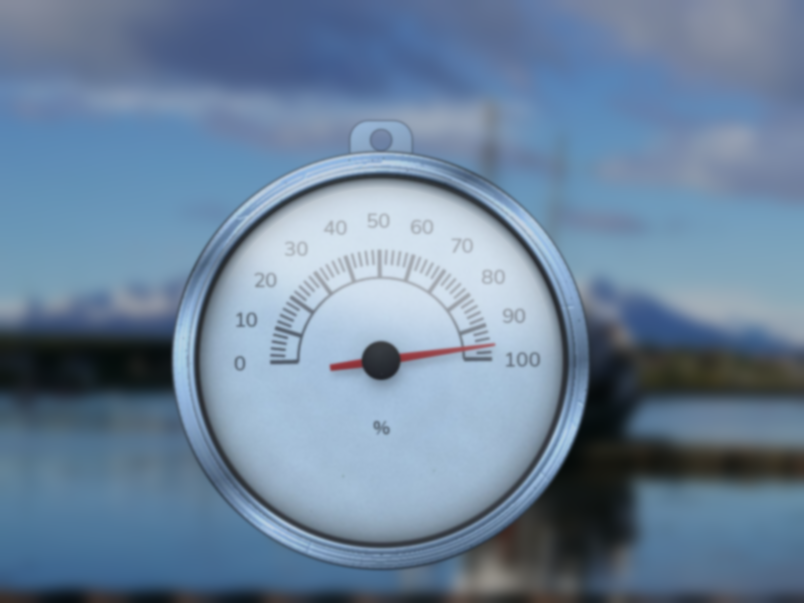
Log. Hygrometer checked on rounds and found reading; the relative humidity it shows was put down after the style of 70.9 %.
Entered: 96 %
